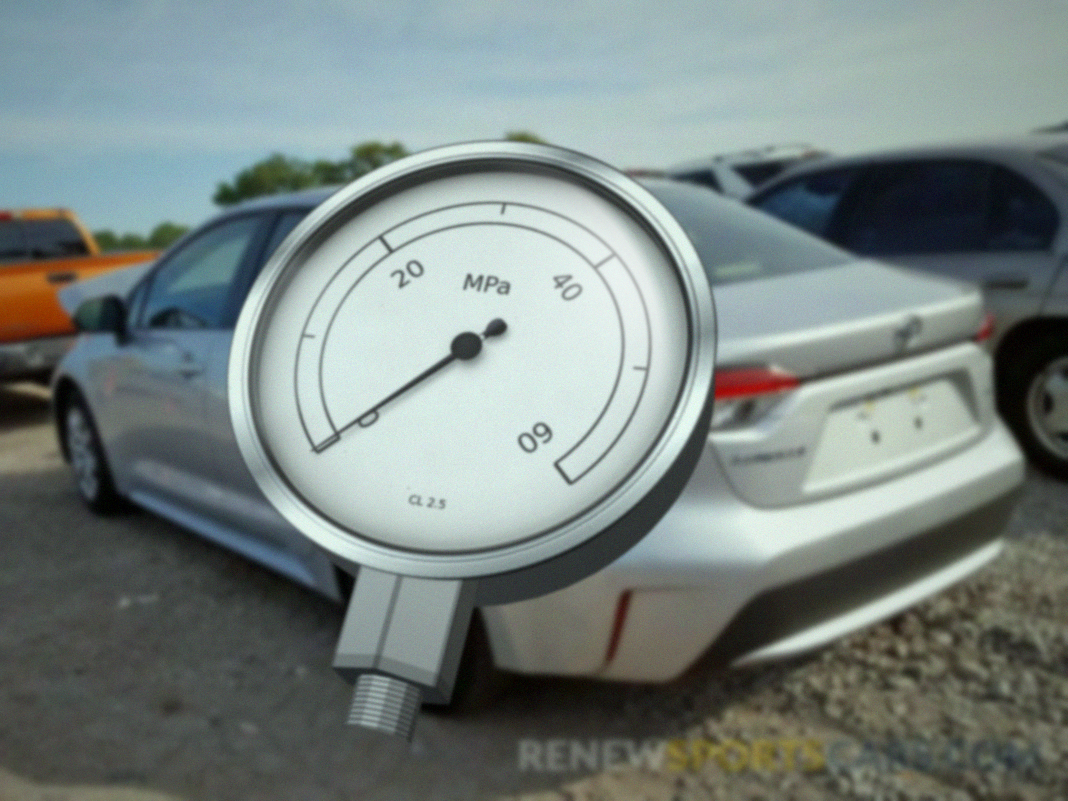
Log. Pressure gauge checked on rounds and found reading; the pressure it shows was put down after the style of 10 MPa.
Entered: 0 MPa
